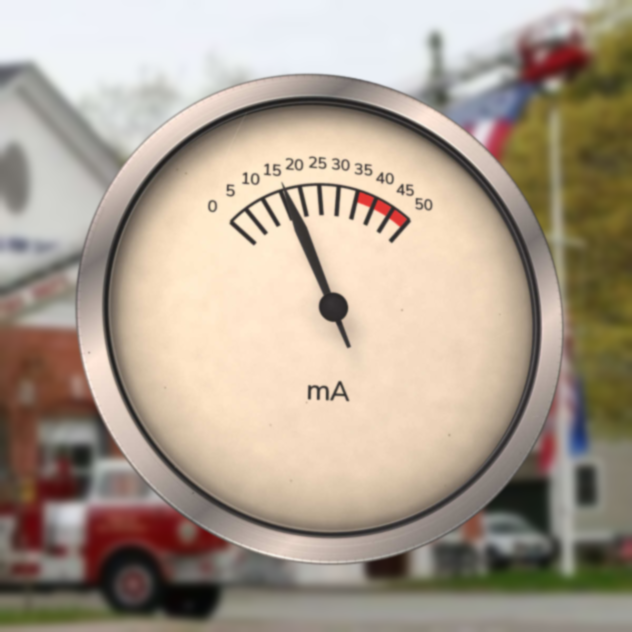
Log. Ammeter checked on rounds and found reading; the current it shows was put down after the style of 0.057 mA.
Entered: 15 mA
